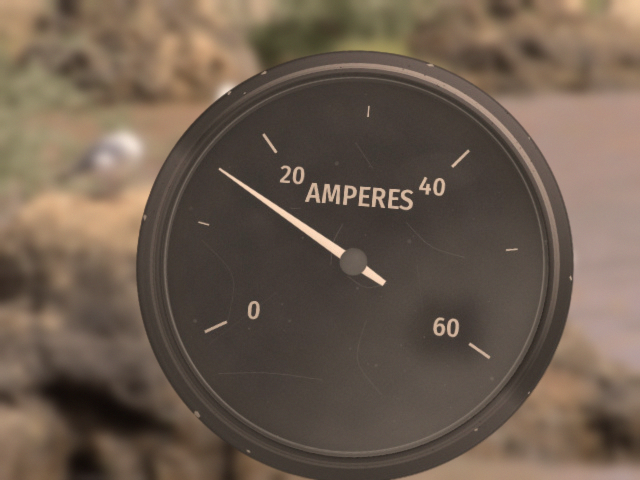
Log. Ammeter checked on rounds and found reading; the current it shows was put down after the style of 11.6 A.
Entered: 15 A
